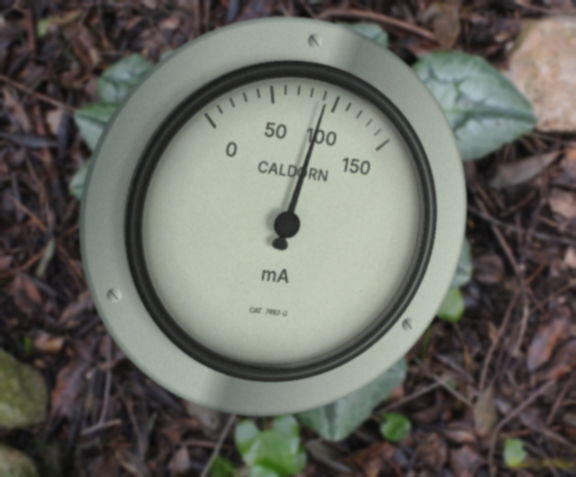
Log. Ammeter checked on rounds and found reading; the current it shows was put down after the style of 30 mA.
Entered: 90 mA
